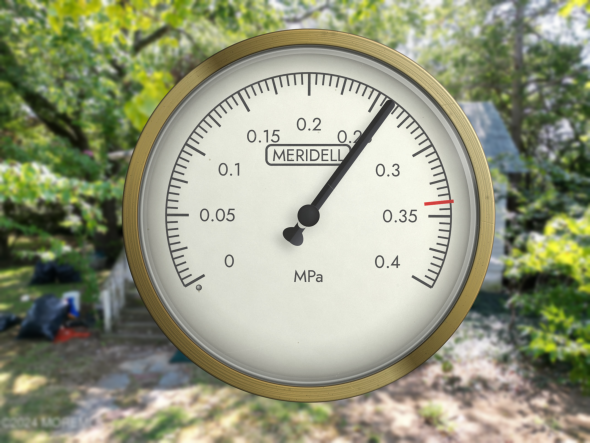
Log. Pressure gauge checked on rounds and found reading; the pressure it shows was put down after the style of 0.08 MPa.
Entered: 0.26 MPa
